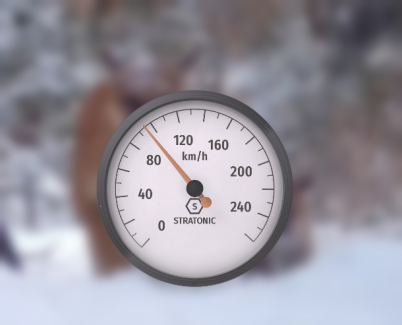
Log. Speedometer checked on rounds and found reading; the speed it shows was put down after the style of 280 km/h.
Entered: 95 km/h
